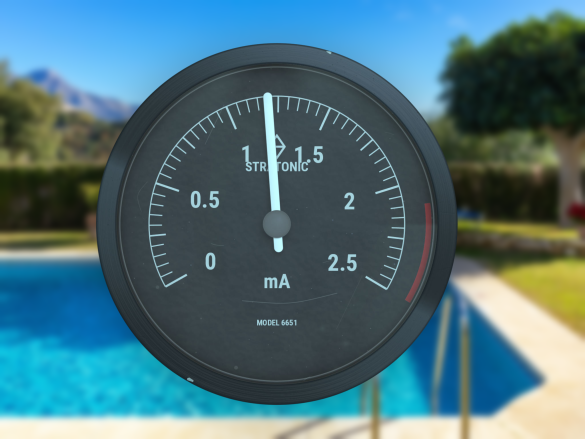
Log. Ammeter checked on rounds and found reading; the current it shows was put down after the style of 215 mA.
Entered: 1.2 mA
